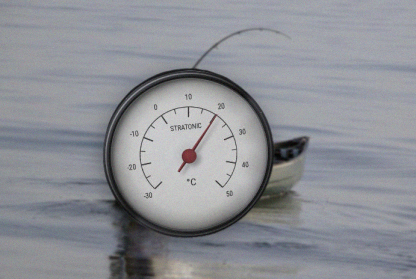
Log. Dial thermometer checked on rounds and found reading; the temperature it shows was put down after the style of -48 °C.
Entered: 20 °C
